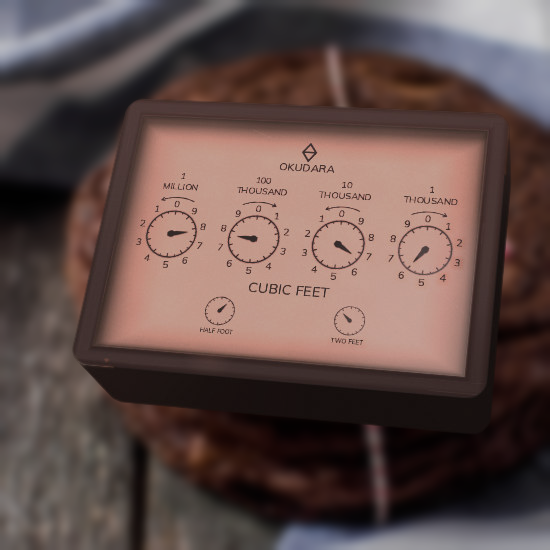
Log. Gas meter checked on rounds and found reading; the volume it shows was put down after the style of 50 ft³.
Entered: 776600 ft³
